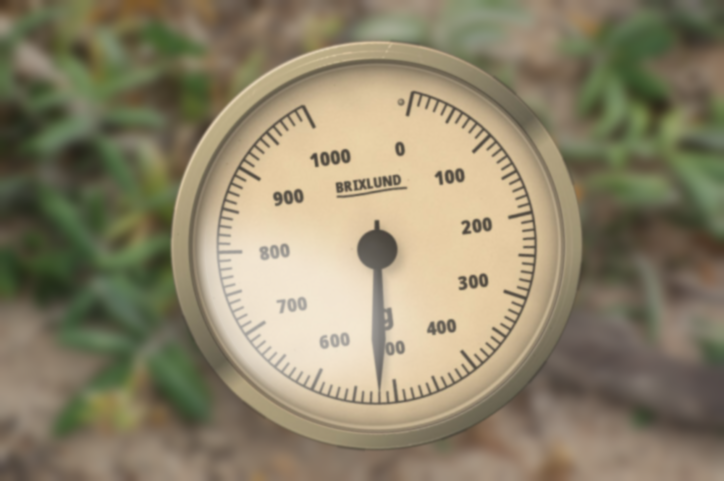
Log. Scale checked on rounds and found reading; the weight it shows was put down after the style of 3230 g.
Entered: 520 g
